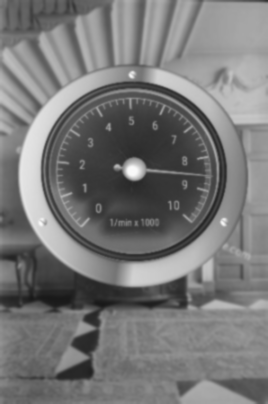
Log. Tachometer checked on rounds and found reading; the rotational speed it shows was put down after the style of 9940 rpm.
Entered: 8600 rpm
